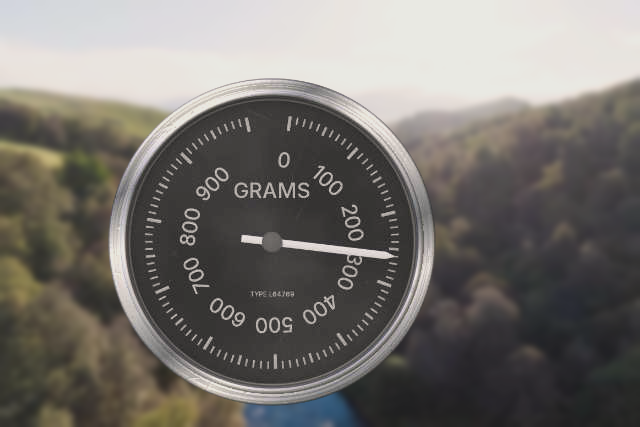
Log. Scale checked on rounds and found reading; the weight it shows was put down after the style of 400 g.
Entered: 260 g
